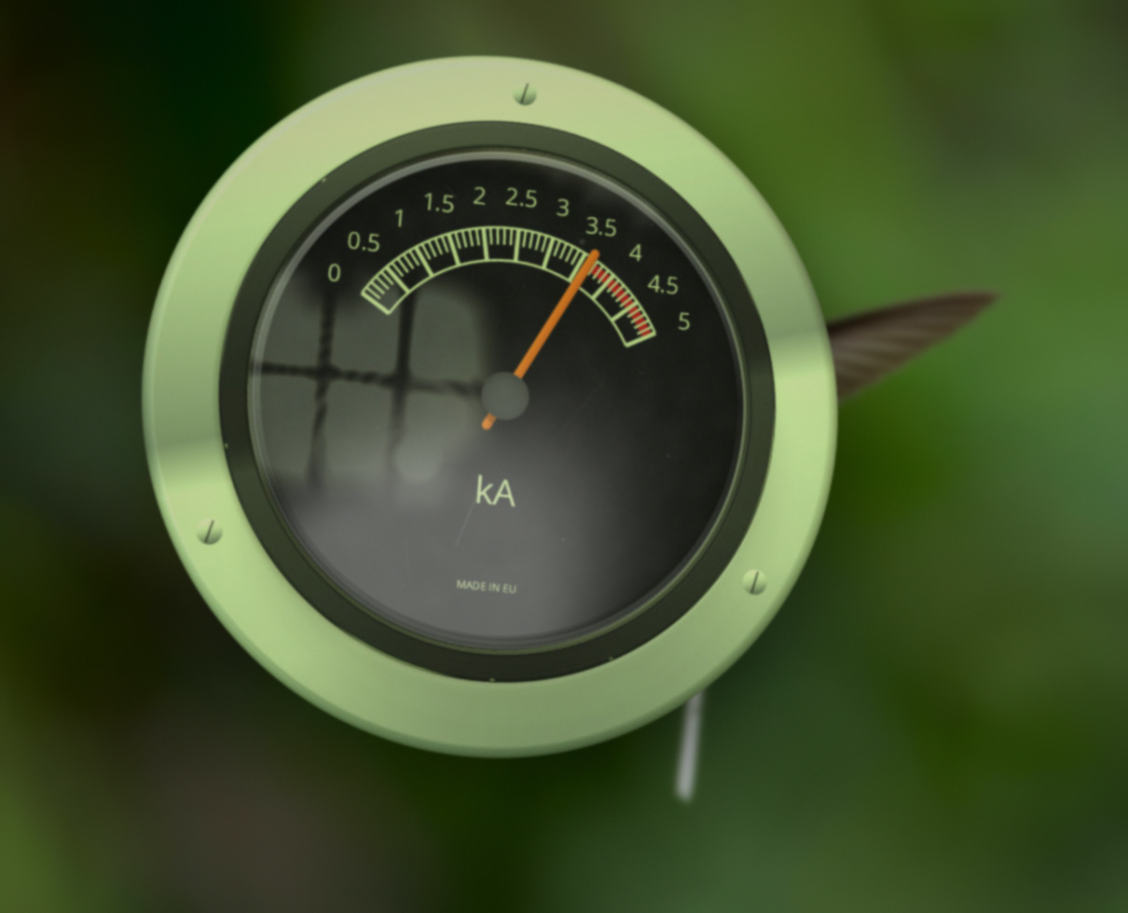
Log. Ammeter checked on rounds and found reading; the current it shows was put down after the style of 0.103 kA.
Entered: 3.6 kA
